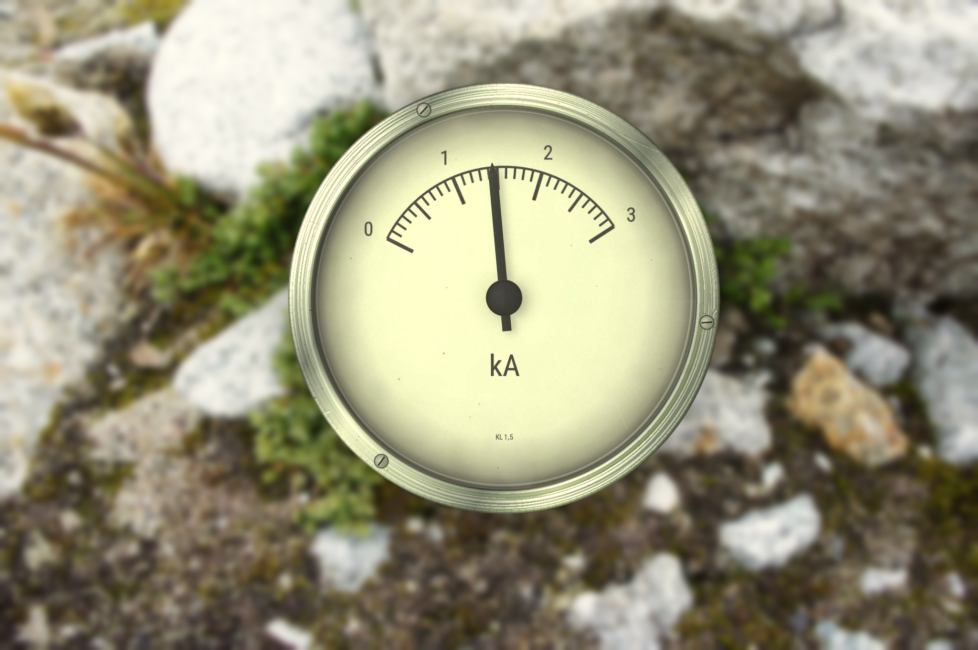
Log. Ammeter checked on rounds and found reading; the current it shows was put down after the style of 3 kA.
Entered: 1.45 kA
